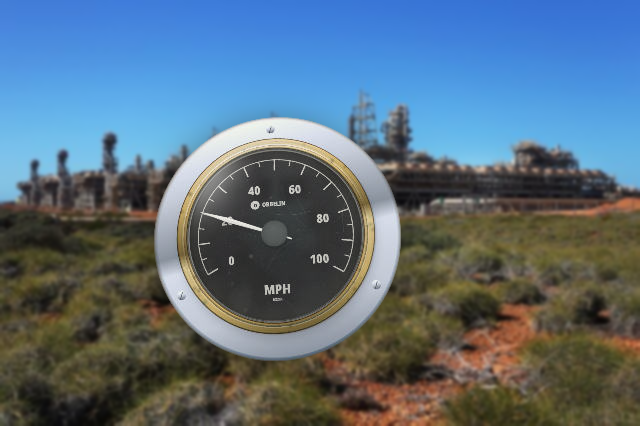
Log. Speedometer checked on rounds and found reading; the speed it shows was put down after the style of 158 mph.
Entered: 20 mph
